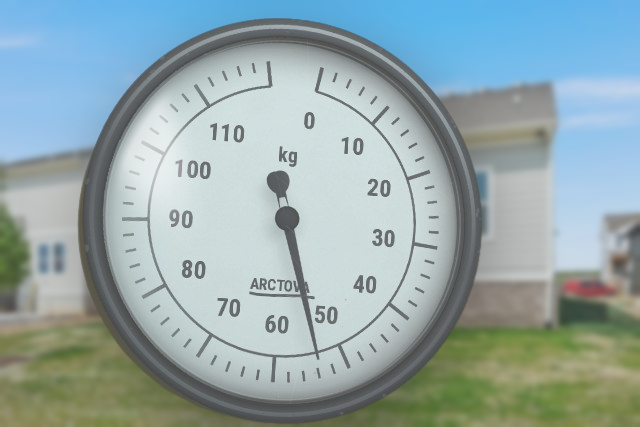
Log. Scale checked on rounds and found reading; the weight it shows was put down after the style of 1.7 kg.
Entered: 54 kg
